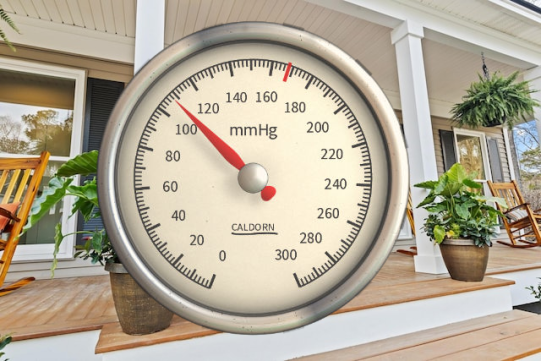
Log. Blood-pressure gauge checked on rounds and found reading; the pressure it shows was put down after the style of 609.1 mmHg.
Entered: 108 mmHg
